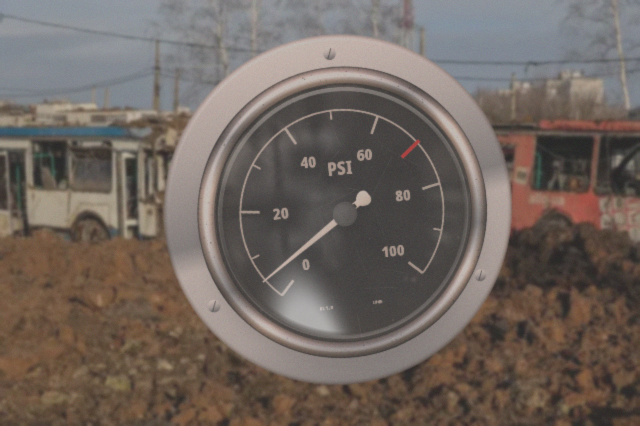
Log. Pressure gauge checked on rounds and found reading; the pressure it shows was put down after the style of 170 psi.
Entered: 5 psi
